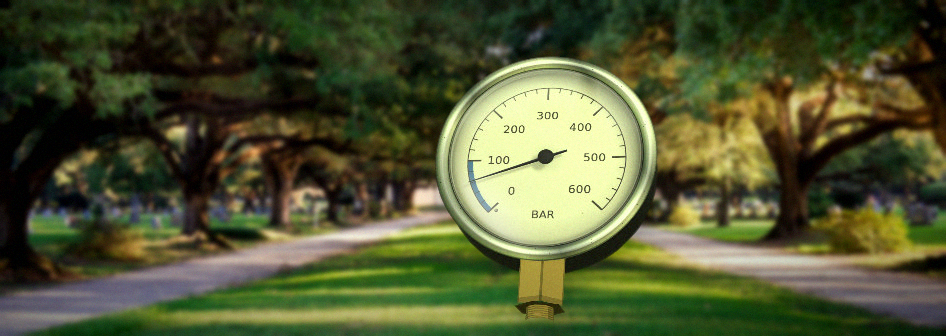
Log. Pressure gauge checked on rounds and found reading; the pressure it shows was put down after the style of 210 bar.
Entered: 60 bar
